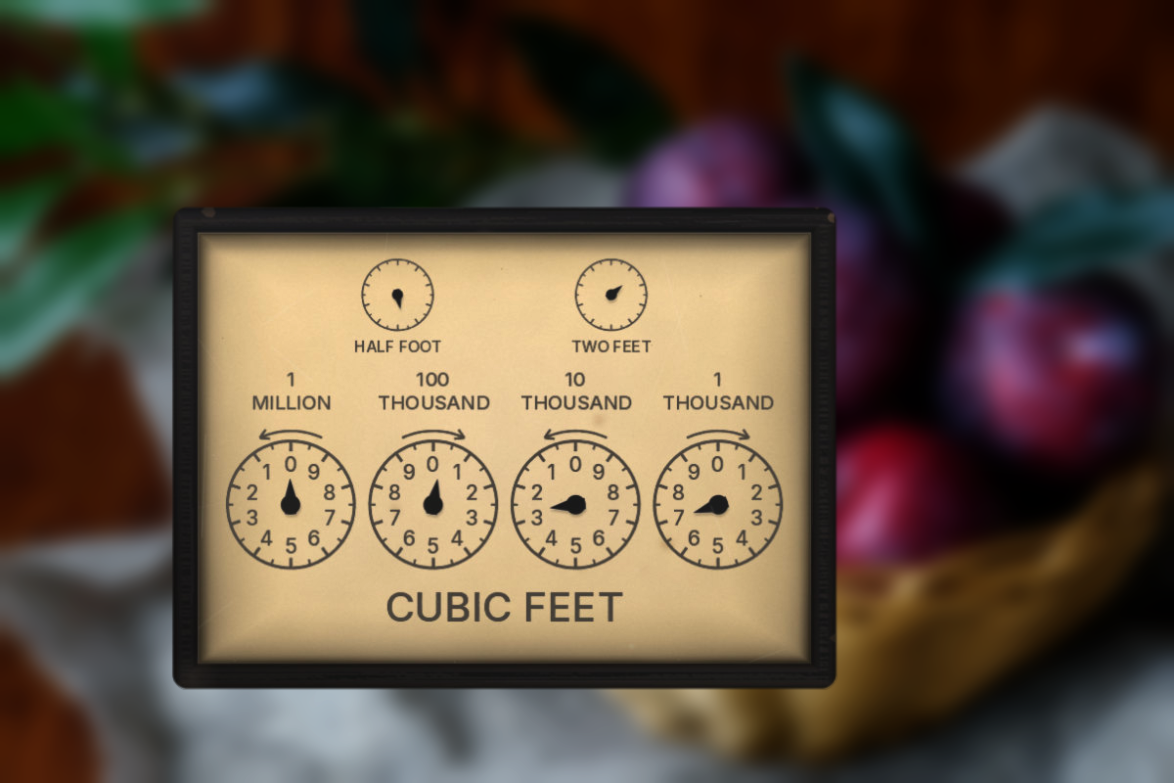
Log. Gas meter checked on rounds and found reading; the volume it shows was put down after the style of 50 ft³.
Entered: 2700 ft³
